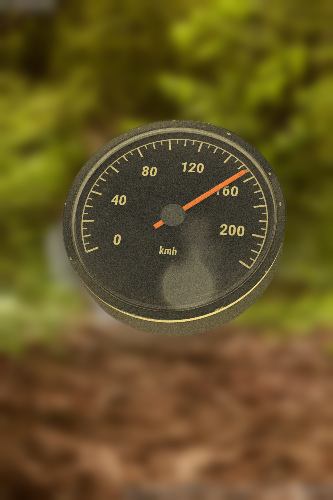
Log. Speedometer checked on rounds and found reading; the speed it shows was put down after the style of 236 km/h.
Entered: 155 km/h
